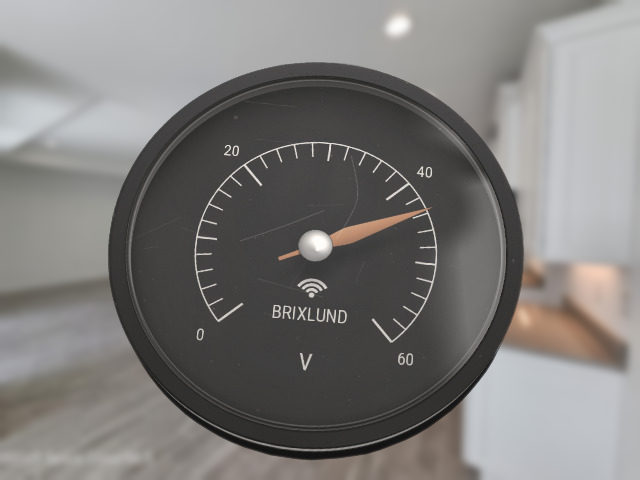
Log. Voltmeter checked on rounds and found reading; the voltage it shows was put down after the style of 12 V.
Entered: 44 V
